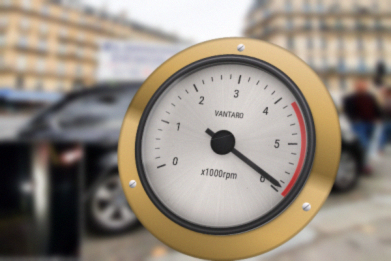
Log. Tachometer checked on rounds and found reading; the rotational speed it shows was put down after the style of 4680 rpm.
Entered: 5900 rpm
